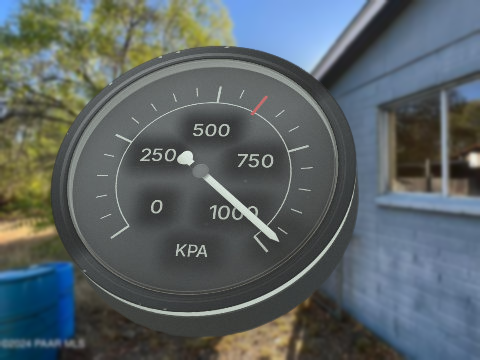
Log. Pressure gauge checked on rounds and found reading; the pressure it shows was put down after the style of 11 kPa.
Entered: 975 kPa
